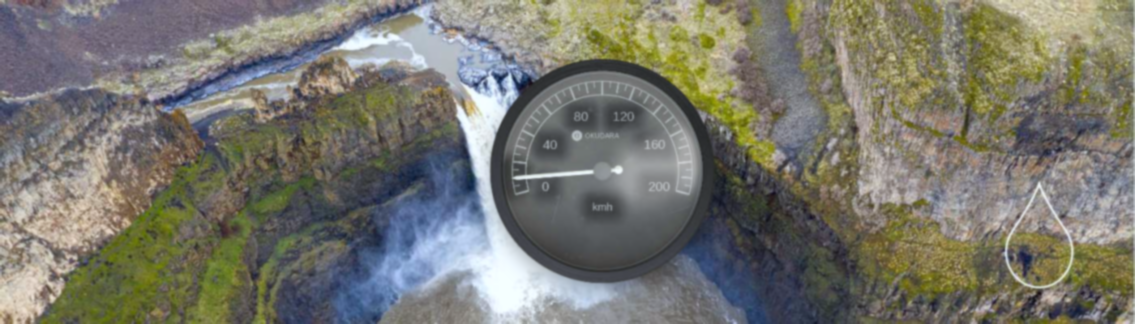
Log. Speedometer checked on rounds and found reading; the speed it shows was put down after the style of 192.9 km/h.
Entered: 10 km/h
